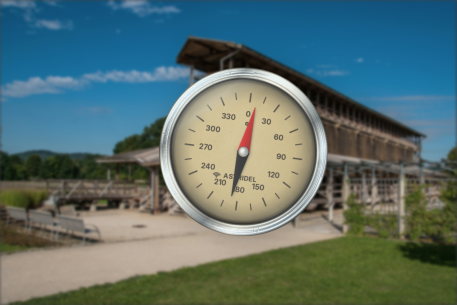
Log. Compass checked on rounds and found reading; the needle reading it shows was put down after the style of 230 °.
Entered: 7.5 °
